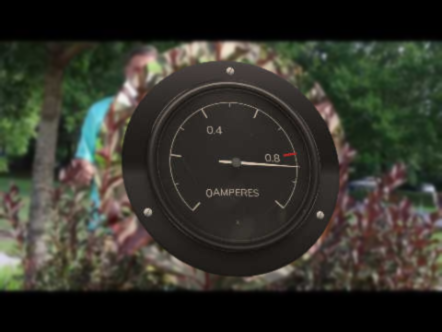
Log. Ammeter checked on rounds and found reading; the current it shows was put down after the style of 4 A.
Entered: 0.85 A
